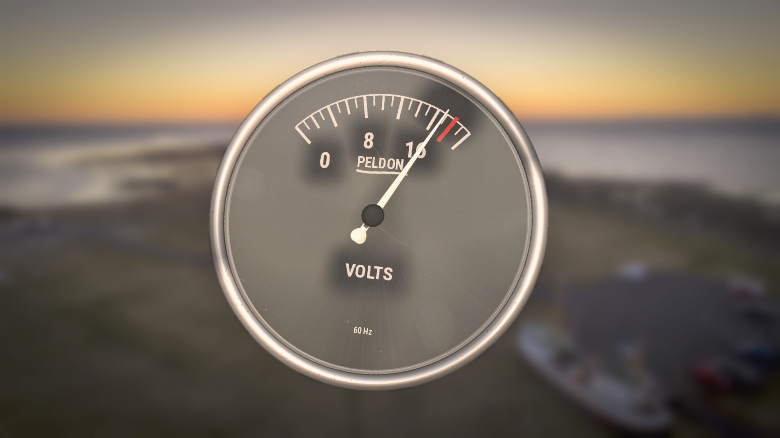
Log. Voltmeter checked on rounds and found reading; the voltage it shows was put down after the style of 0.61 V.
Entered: 17 V
